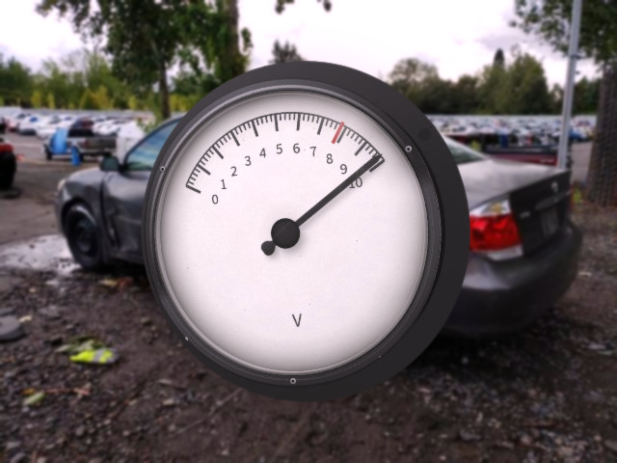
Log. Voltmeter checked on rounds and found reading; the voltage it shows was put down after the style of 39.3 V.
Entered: 9.8 V
